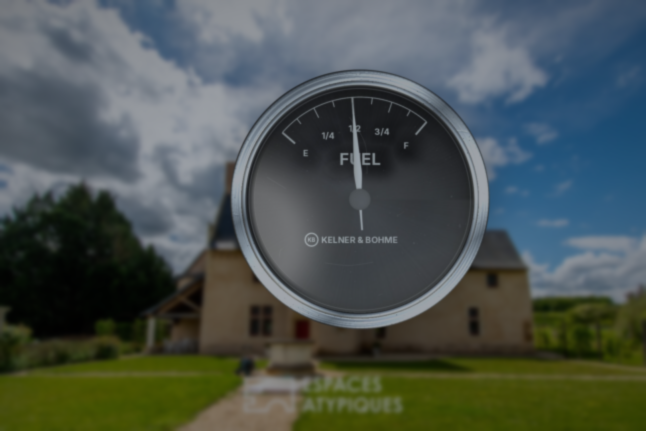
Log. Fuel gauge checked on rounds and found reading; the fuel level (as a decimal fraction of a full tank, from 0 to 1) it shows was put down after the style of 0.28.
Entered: 0.5
